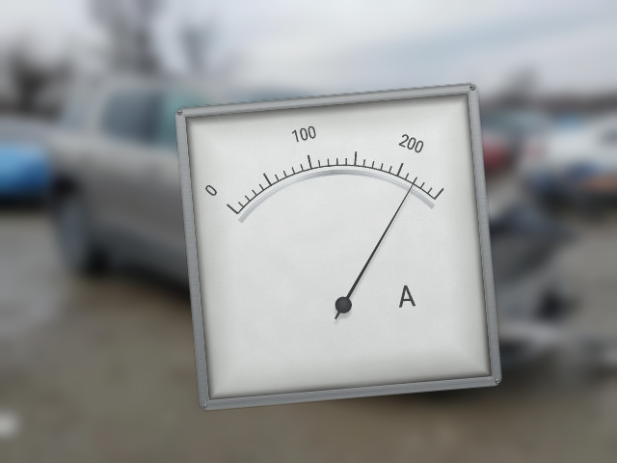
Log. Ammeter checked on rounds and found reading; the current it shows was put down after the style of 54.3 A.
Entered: 220 A
